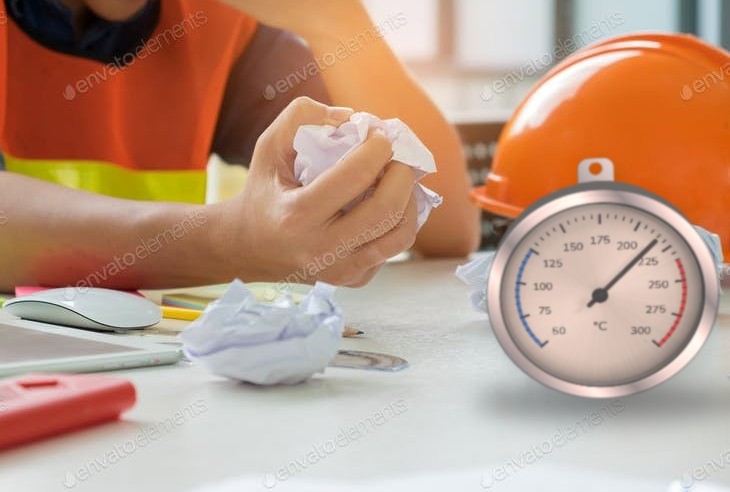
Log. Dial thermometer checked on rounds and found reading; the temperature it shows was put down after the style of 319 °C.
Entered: 215 °C
